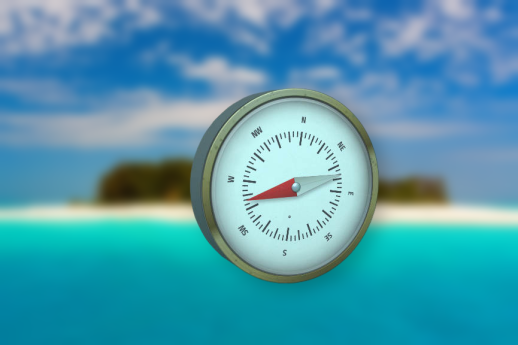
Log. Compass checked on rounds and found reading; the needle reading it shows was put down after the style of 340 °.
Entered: 250 °
